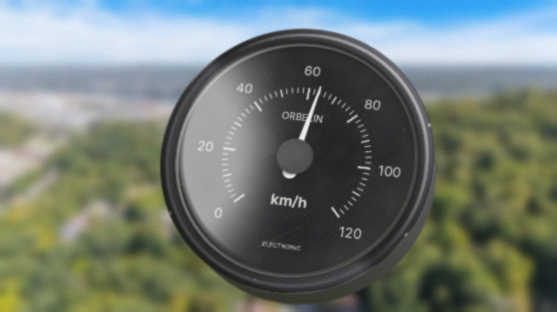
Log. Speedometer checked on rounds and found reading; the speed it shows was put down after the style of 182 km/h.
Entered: 64 km/h
